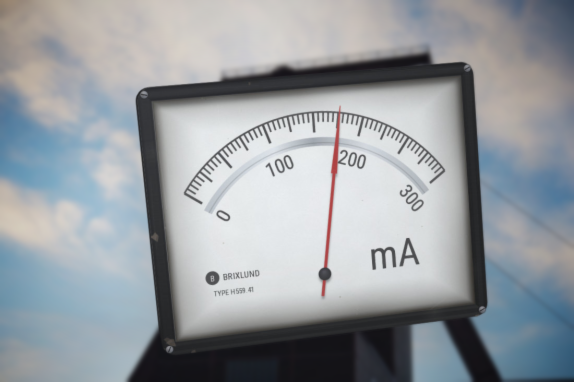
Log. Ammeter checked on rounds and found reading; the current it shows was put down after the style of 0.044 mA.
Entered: 175 mA
